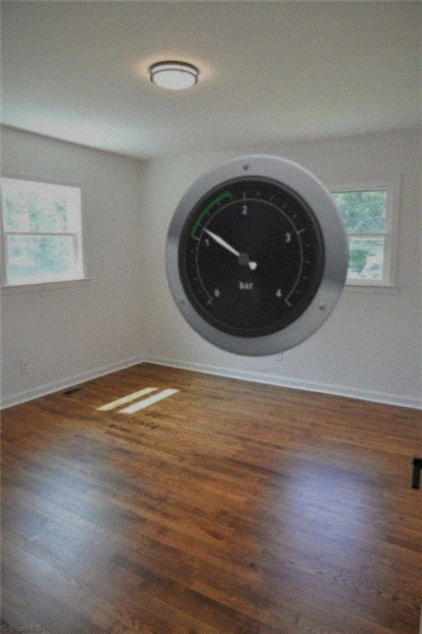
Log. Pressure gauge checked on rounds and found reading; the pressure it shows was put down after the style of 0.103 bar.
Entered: 1.2 bar
